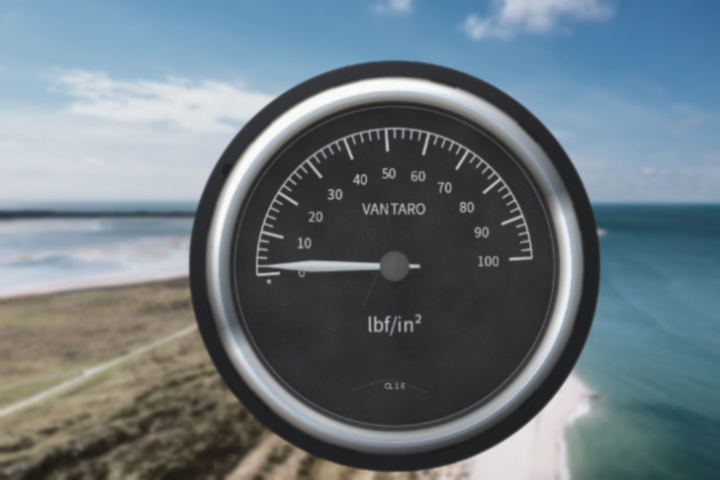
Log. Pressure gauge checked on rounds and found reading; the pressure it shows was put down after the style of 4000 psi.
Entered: 2 psi
